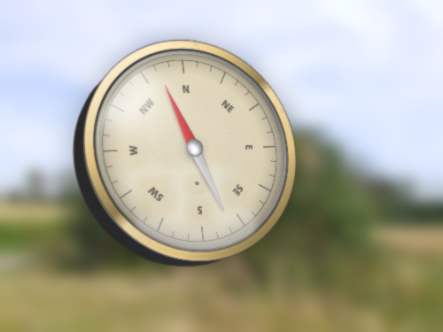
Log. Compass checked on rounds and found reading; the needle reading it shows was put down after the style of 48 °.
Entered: 340 °
